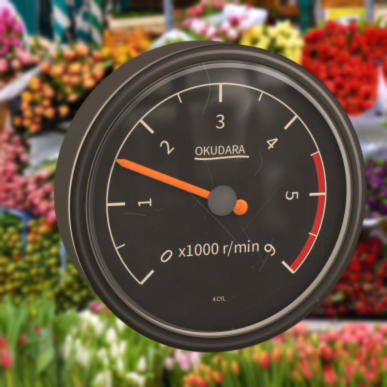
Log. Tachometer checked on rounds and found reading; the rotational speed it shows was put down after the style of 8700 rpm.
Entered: 1500 rpm
